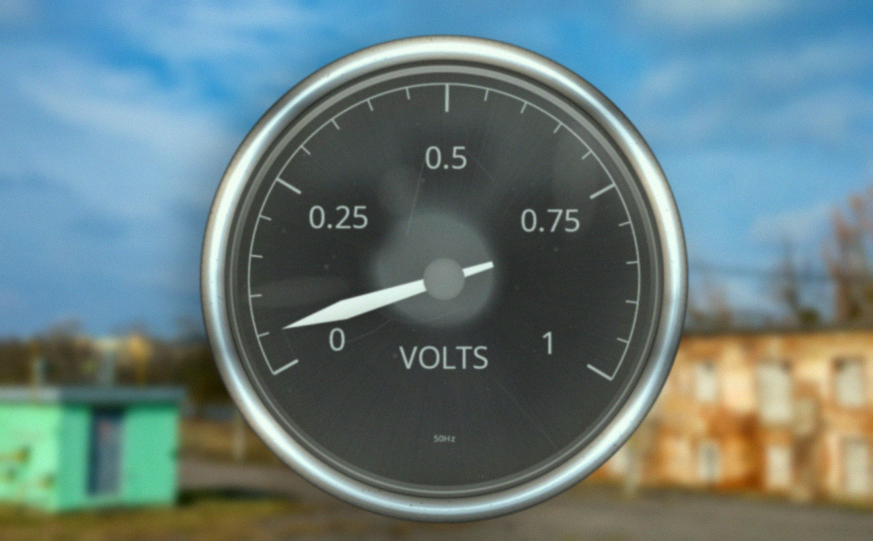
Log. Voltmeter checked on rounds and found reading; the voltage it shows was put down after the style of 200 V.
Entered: 0.05 V
